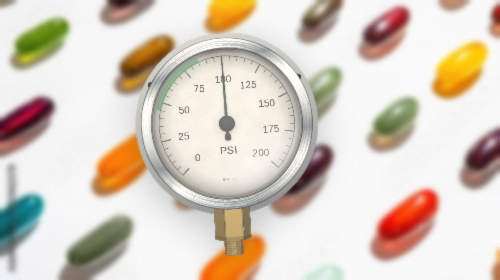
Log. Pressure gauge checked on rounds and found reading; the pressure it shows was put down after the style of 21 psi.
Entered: 100 psi
